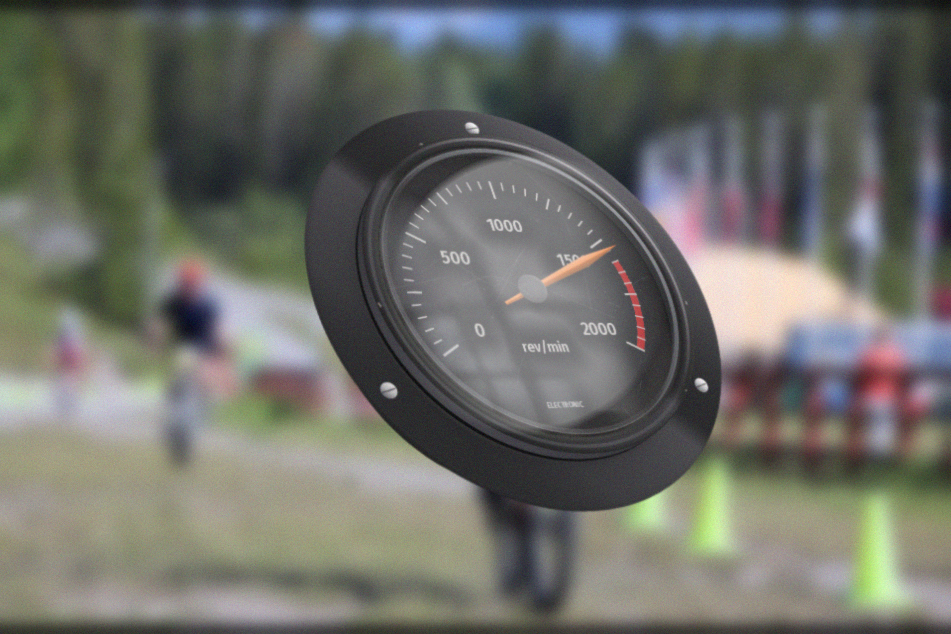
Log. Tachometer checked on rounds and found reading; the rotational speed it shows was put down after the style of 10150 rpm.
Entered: 1550 rpm
